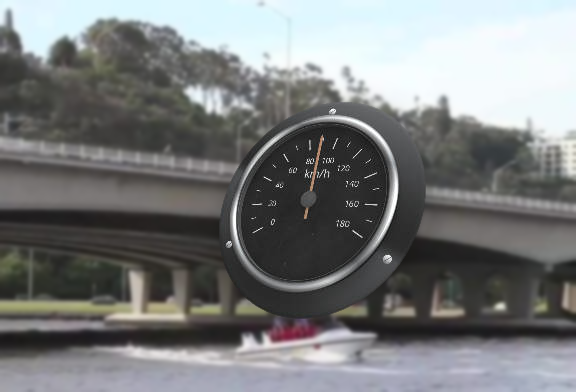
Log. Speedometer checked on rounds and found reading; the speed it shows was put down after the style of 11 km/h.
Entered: 90 km/h
